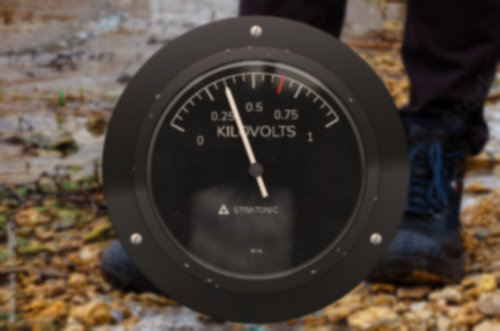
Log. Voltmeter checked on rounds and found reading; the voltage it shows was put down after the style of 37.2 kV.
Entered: 0.35 kV
